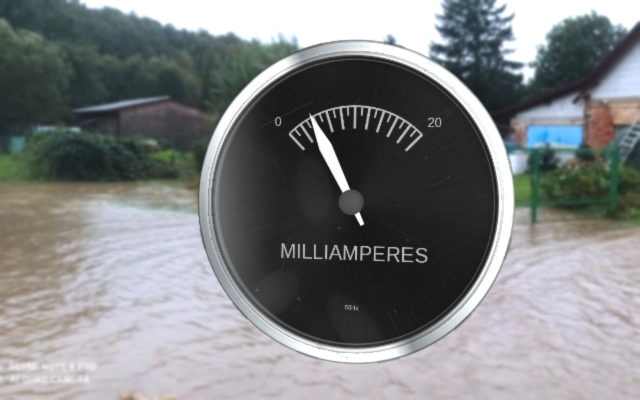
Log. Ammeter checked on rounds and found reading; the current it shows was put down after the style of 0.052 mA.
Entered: 4 mA
